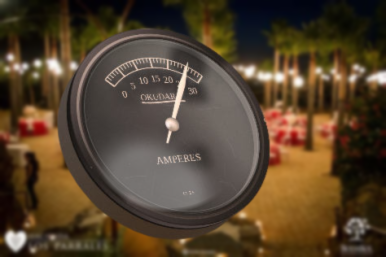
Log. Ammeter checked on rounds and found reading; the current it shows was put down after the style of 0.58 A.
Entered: 25 A
